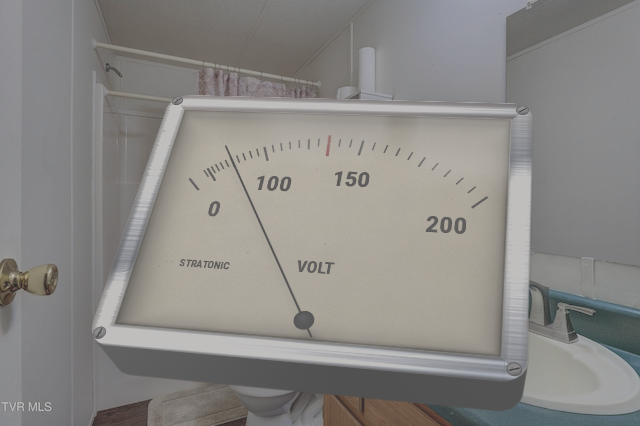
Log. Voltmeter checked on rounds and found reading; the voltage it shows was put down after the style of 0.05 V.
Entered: 75 V
